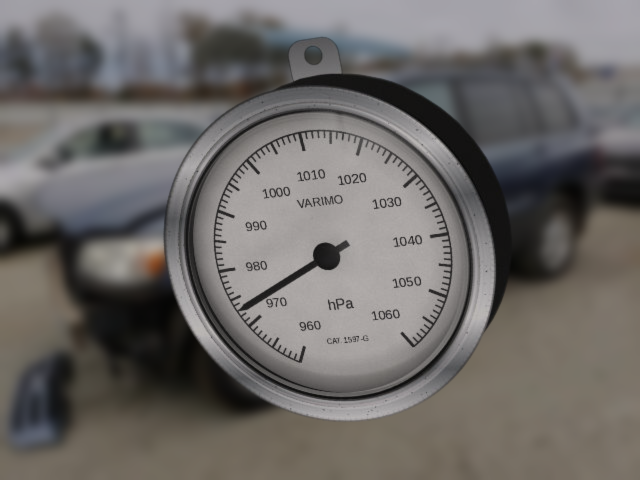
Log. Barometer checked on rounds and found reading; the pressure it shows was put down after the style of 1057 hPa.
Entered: 973 hPa
